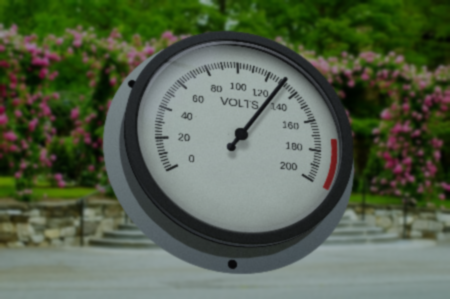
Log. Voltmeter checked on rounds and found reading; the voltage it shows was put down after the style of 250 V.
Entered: 130 V
